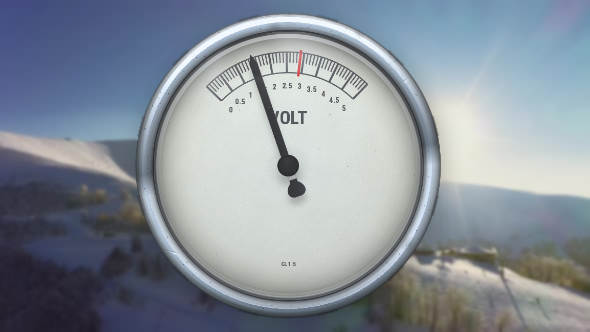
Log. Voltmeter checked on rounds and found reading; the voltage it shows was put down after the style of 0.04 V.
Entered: 1.5 V
